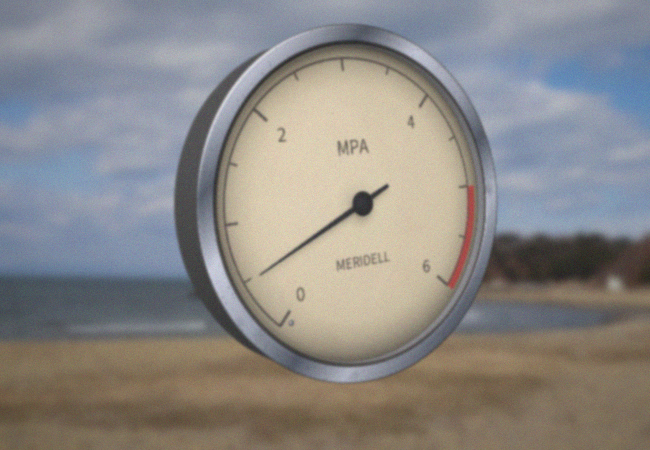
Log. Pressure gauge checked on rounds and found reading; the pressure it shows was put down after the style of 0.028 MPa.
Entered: 0.5 MPa
